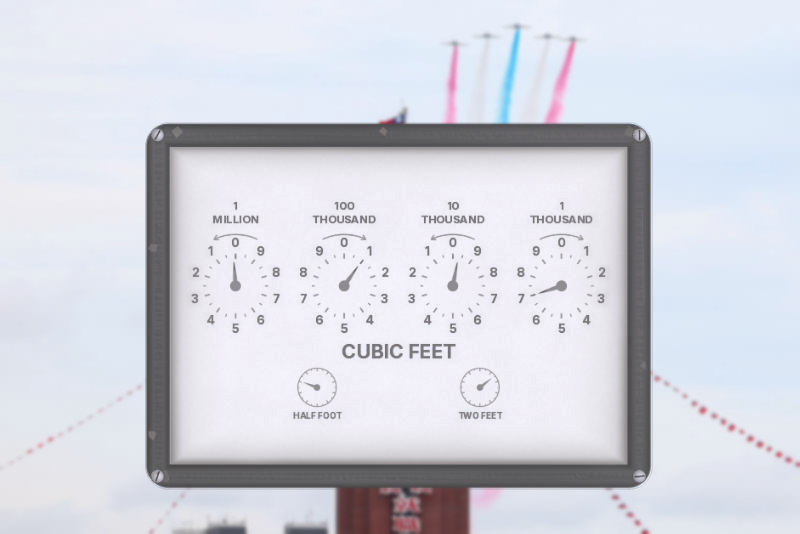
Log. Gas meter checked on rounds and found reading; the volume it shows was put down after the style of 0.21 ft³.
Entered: 9700 ft³
